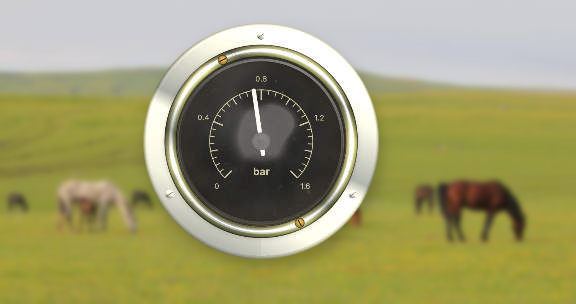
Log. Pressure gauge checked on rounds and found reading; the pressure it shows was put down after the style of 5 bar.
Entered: 0.75 bar
